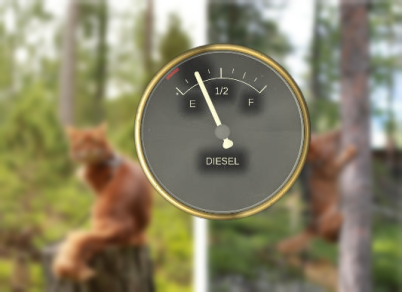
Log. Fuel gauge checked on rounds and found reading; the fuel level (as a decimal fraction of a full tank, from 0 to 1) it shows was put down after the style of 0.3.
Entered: 0.25
